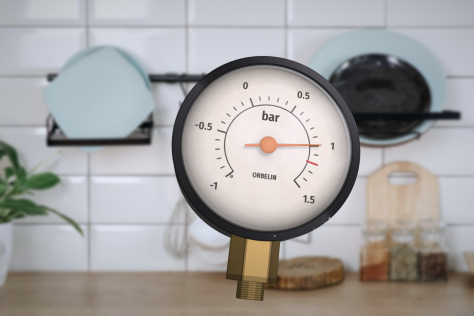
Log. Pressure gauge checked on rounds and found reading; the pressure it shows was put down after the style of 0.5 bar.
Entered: 1 bar
